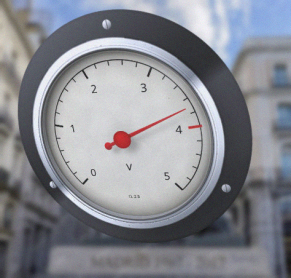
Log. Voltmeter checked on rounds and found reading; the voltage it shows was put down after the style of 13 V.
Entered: 3.7 V
